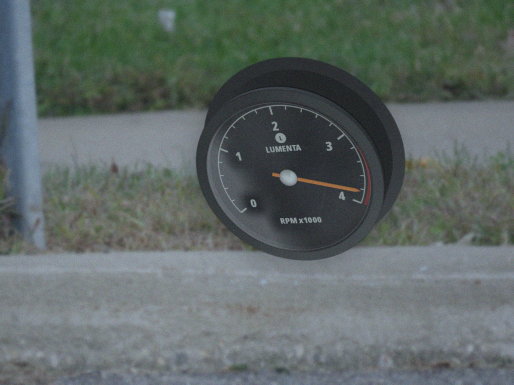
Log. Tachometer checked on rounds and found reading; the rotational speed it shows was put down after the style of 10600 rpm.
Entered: 3800 rpm
